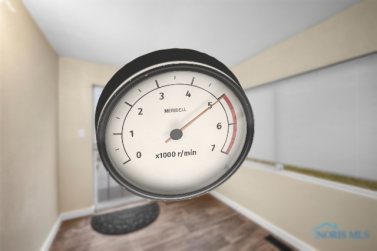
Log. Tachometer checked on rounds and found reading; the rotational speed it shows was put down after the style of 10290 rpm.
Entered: 5000 rpm
